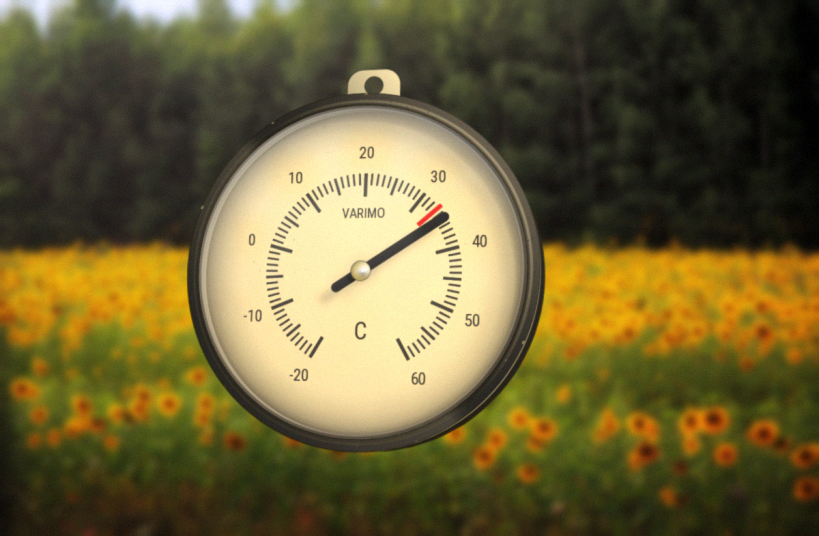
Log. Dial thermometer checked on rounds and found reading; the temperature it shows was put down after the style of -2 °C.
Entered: 35 °C
